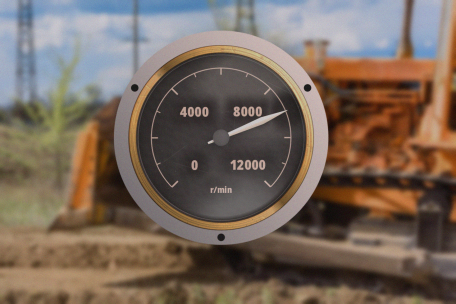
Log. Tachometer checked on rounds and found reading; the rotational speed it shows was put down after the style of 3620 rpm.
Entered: 9000 rpm
